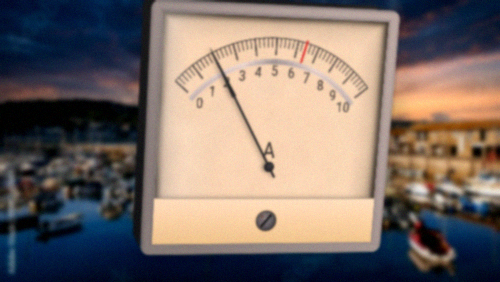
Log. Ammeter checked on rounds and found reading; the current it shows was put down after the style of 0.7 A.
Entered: 2 A
